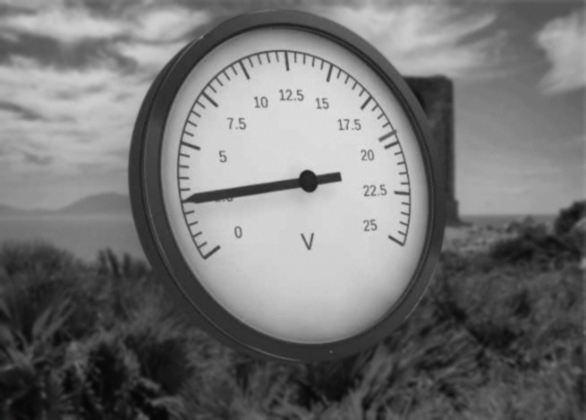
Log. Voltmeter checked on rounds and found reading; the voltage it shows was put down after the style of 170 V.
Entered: 2.5 V
